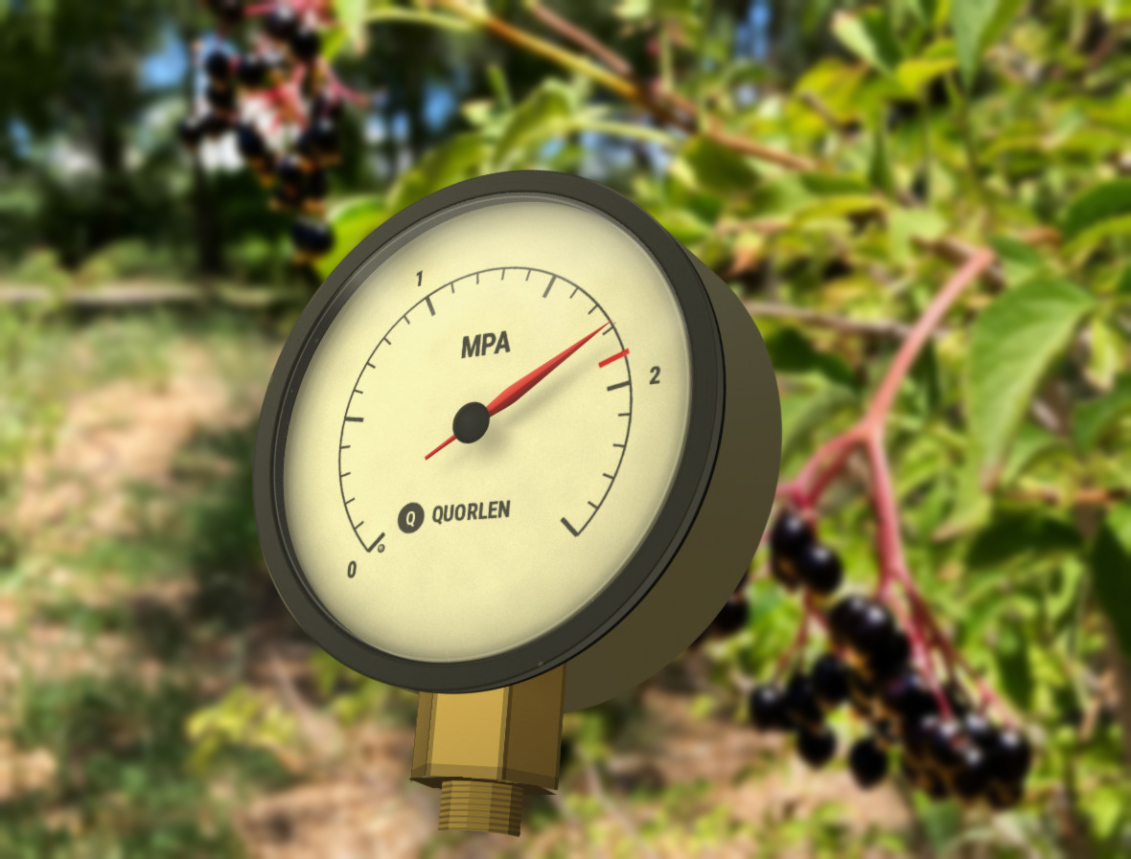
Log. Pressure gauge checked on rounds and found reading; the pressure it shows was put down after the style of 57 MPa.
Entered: 1.8 MPa
